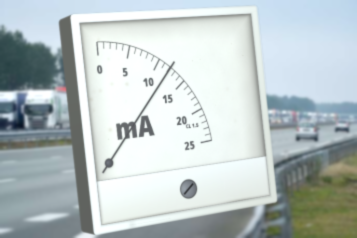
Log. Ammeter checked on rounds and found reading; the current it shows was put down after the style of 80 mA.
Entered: 12 mA
